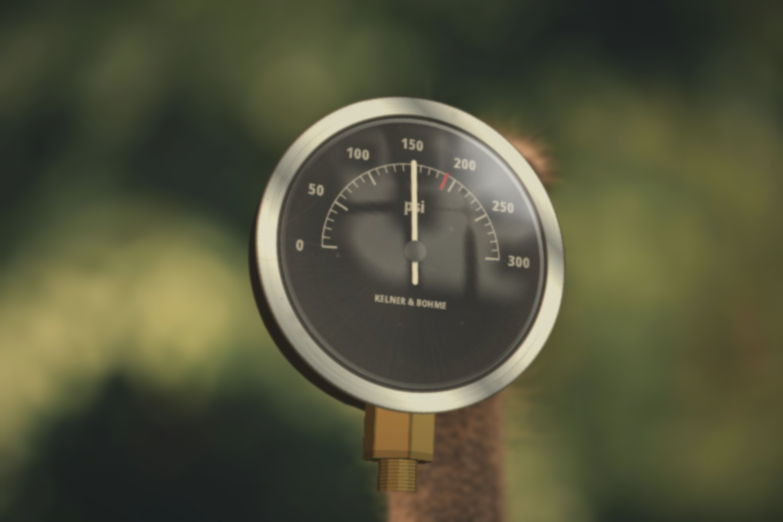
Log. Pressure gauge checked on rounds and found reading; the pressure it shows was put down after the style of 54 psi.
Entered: 150 psi
